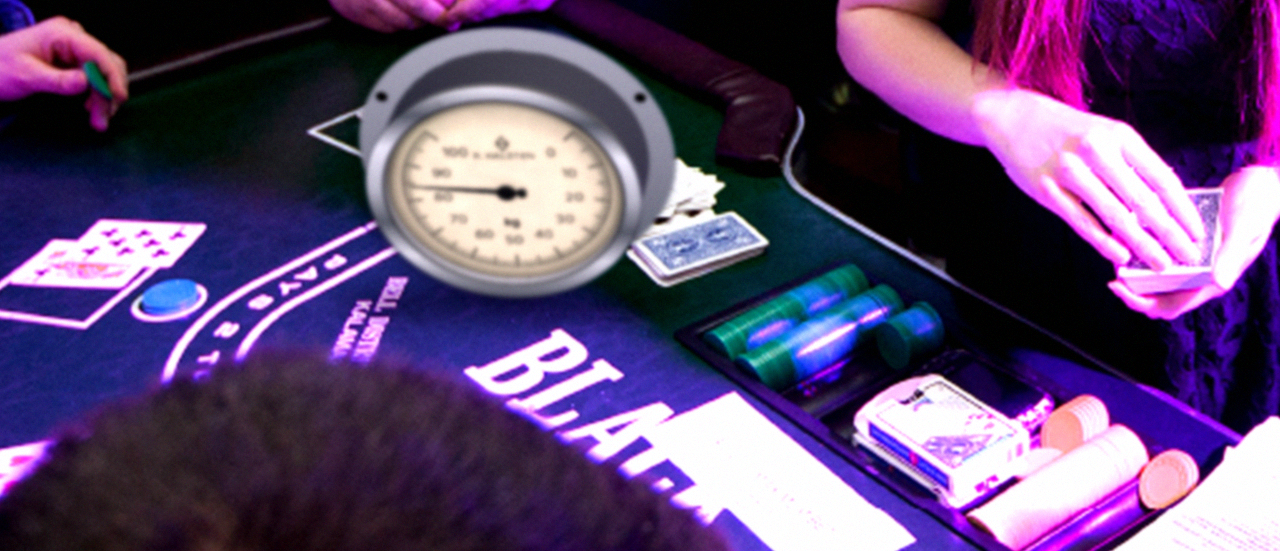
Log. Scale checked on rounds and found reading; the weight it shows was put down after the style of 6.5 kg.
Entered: 85 kg
